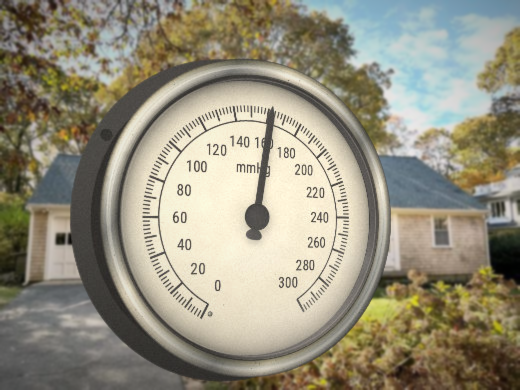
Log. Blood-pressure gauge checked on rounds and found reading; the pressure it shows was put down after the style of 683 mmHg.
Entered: 160 mmHg
